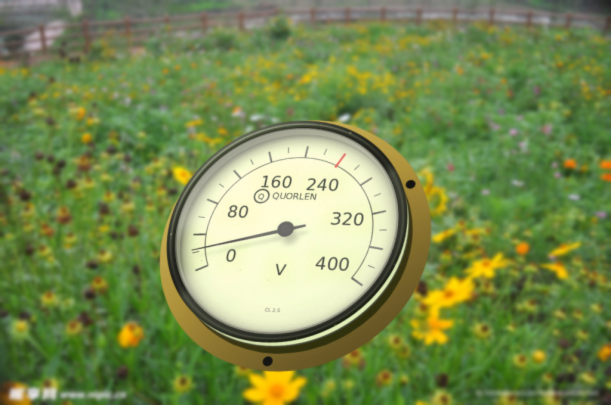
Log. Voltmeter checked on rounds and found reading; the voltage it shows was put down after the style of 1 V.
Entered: 20 V
